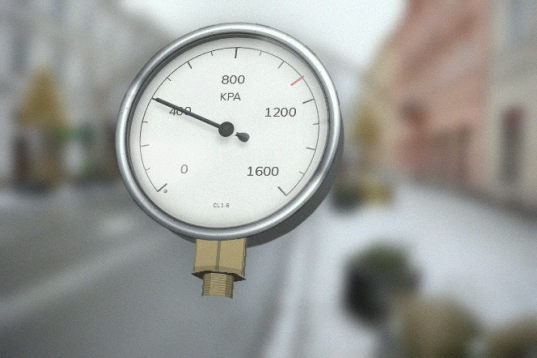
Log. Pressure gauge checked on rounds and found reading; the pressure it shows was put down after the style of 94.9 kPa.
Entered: 400 kPa
